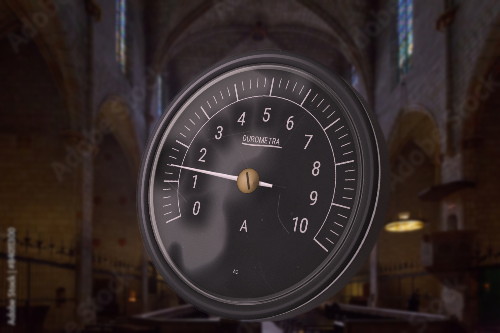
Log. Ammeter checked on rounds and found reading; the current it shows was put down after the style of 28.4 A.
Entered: 1.4 A
